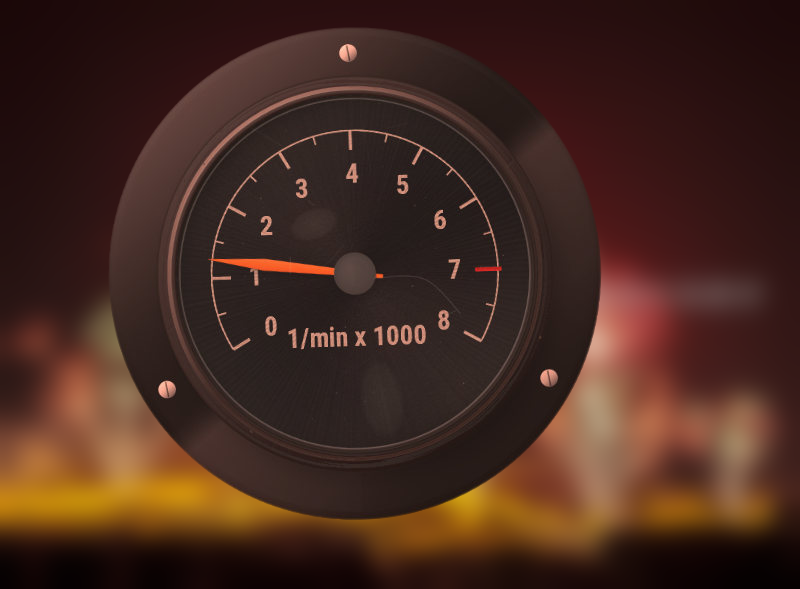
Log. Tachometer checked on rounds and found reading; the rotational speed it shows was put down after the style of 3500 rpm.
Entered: 1250 rpm
